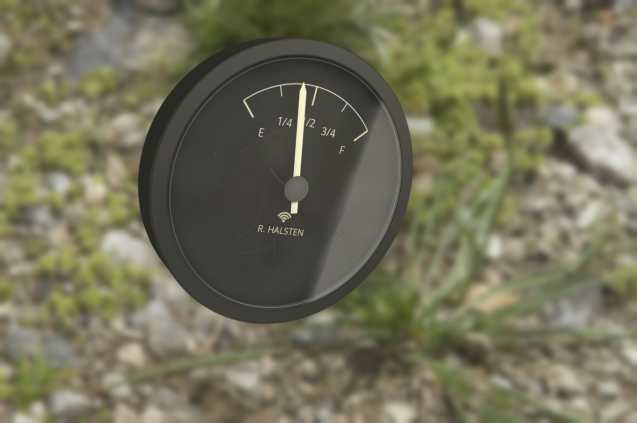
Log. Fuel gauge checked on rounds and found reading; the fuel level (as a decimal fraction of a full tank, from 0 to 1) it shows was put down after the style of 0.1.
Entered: 0.375
